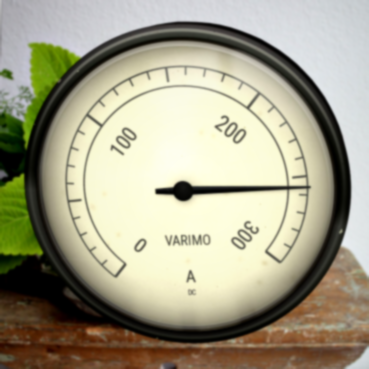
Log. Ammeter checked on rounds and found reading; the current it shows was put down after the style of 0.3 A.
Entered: 255 A
